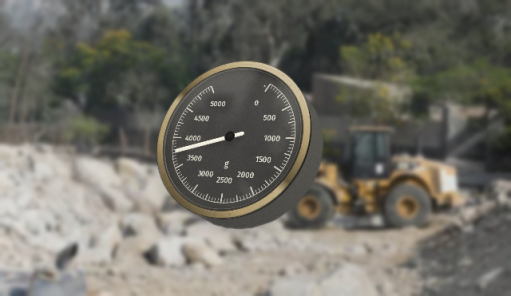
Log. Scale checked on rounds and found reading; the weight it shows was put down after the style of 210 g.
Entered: 3750 g
